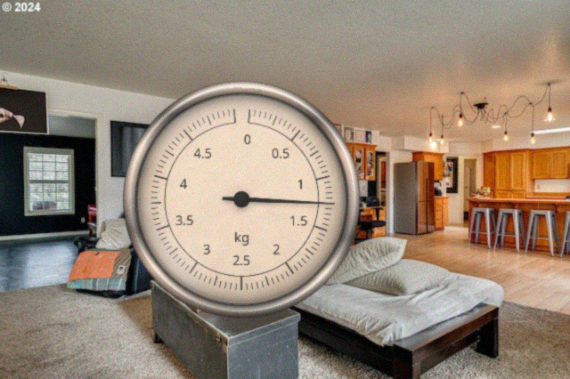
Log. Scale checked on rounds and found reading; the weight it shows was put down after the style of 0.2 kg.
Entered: 1.25 kg
